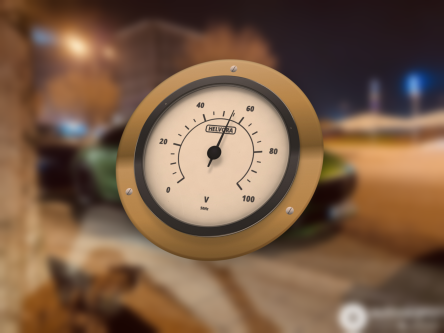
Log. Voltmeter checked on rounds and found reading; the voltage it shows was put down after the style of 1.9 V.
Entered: 55 V
